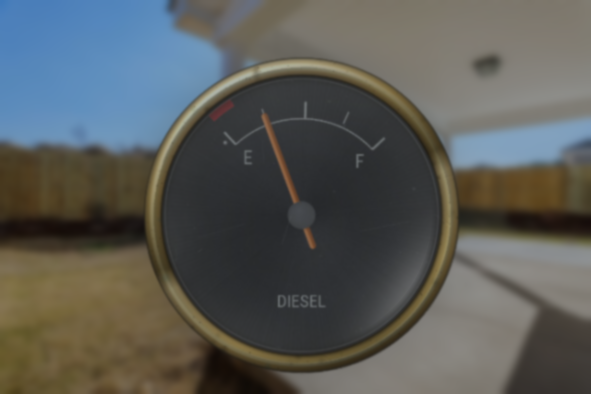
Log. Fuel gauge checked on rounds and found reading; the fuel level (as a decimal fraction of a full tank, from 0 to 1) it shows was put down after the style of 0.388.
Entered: 0.25
